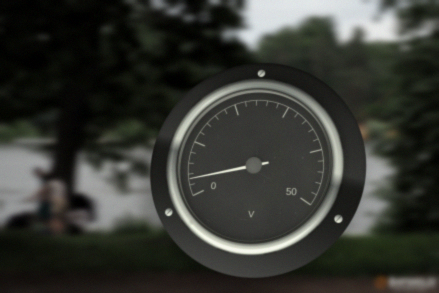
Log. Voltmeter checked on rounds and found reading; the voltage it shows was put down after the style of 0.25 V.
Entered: 3 V
